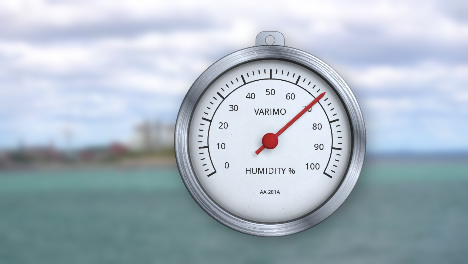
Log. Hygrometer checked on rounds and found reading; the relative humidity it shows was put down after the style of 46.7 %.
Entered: 70 %
